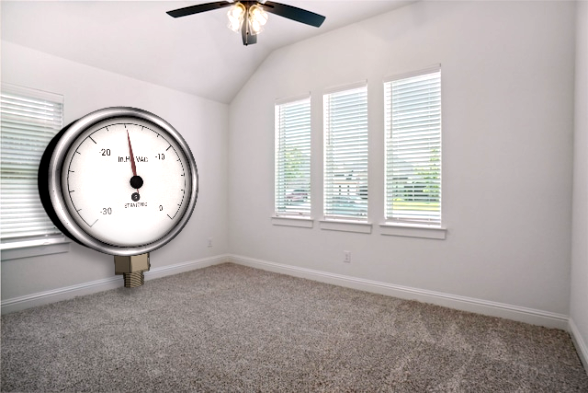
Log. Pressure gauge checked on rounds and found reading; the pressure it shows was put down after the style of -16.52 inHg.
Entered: -16 inHg
